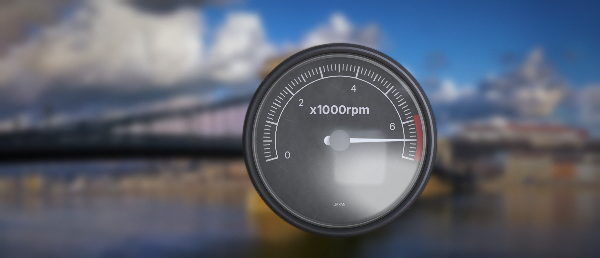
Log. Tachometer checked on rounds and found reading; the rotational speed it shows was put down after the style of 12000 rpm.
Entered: 6500 rpm
